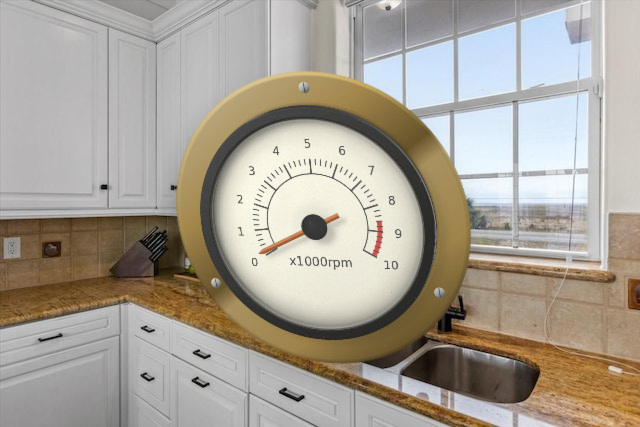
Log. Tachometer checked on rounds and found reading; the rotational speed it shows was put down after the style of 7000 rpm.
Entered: 200 rpm
